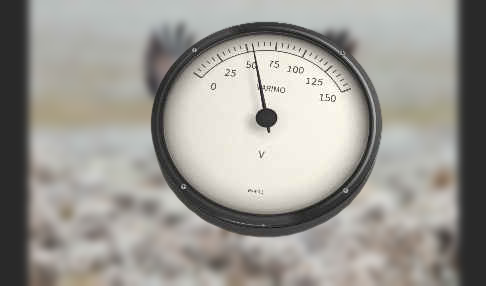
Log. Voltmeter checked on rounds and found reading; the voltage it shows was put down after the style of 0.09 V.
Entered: 55 V
